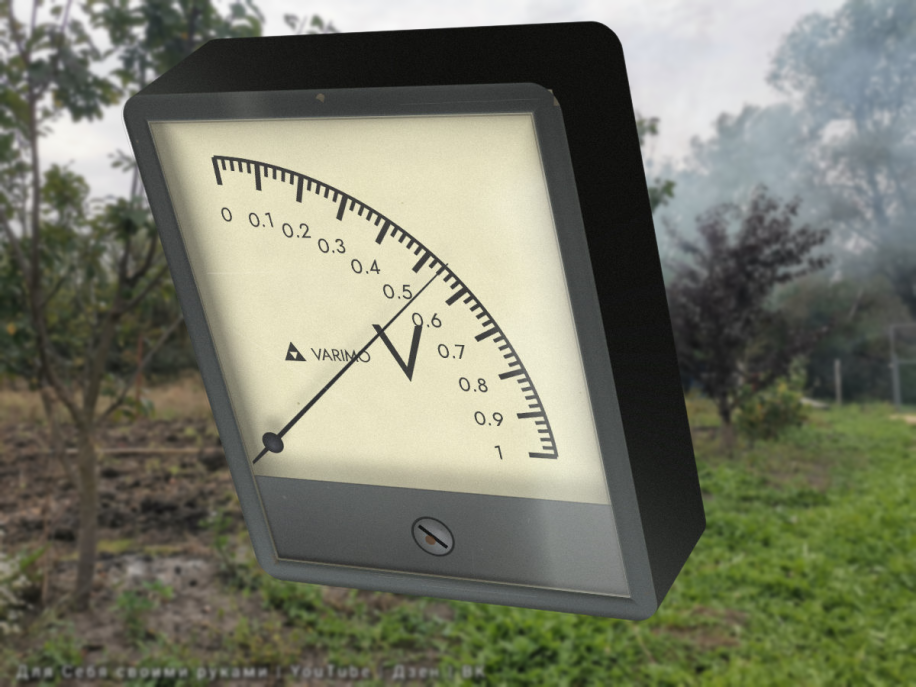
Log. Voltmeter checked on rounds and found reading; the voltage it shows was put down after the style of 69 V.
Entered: 0.54 V
